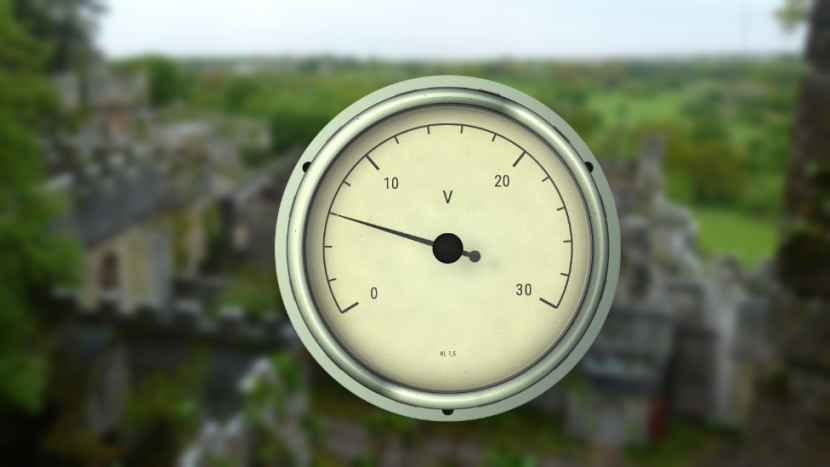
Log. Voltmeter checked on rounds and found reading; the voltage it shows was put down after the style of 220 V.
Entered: 6 V
